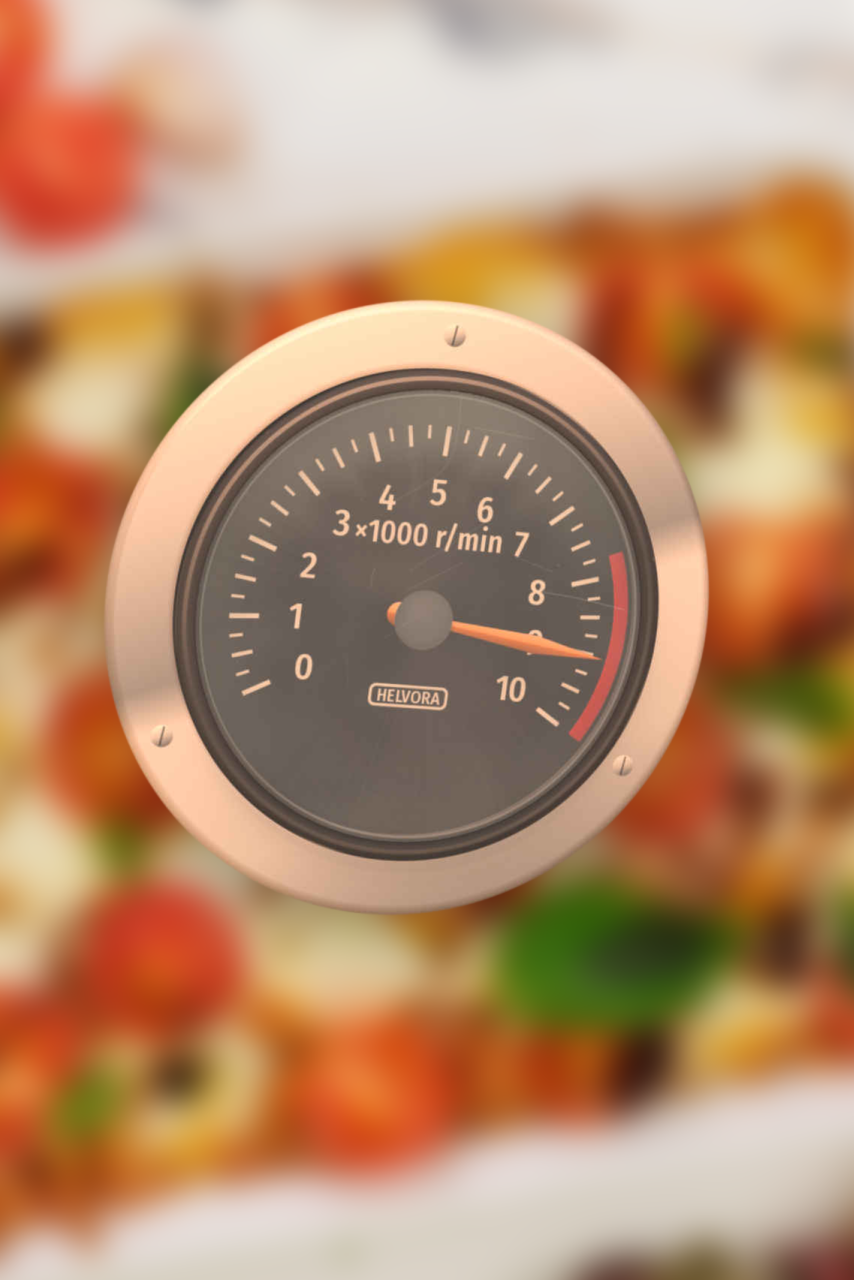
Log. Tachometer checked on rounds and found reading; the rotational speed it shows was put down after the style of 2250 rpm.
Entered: 9000 rpm
